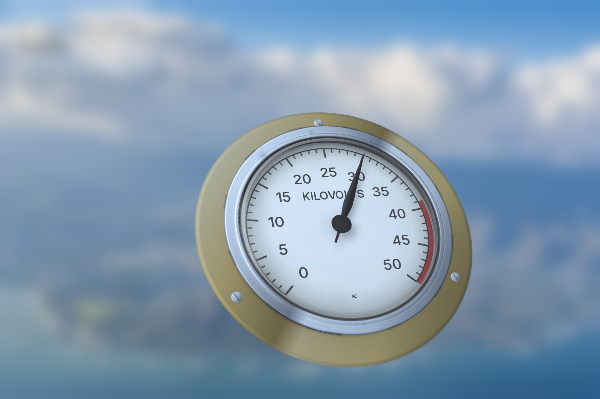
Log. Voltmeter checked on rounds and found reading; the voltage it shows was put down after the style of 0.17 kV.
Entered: 30 kV
